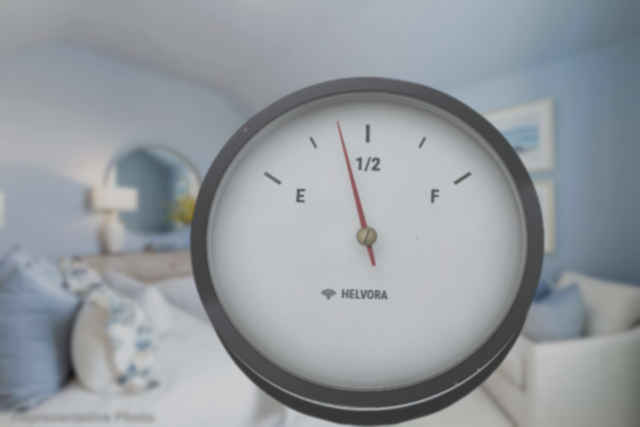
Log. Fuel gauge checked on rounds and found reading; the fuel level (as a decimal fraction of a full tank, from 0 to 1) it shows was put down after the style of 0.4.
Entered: 0.375
